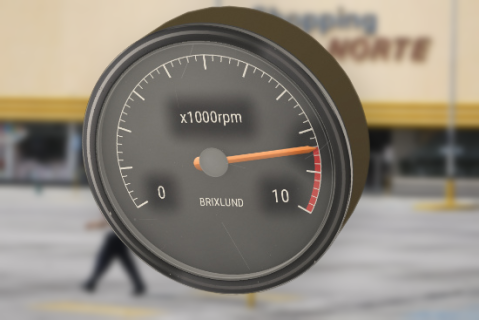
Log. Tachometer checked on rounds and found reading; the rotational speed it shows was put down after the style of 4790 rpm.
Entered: 8400 rpm
